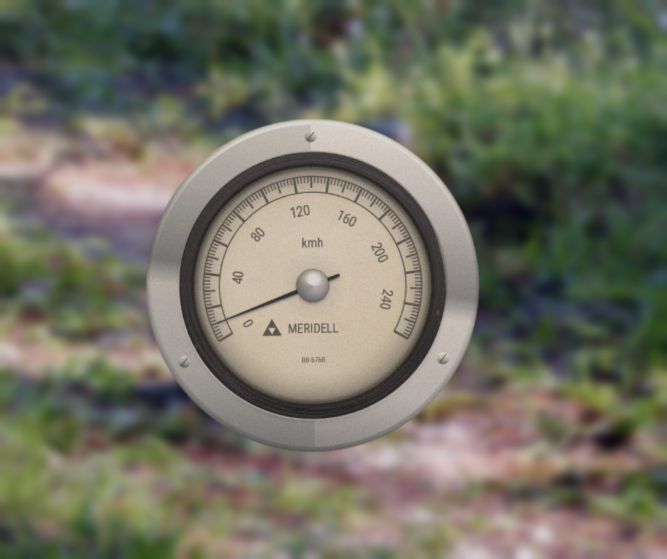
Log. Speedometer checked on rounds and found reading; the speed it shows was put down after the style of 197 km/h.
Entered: 10 km/h
